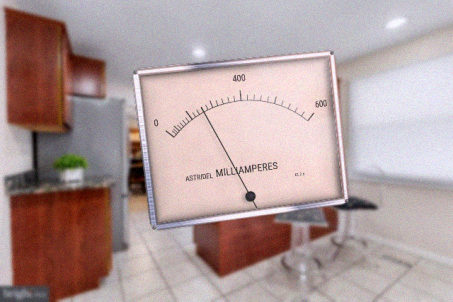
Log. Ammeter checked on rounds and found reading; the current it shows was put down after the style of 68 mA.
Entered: 260 mA
